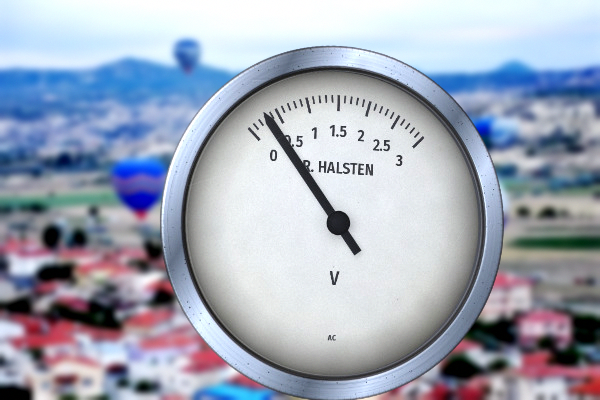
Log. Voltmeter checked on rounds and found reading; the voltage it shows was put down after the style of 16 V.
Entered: 0.3 V
